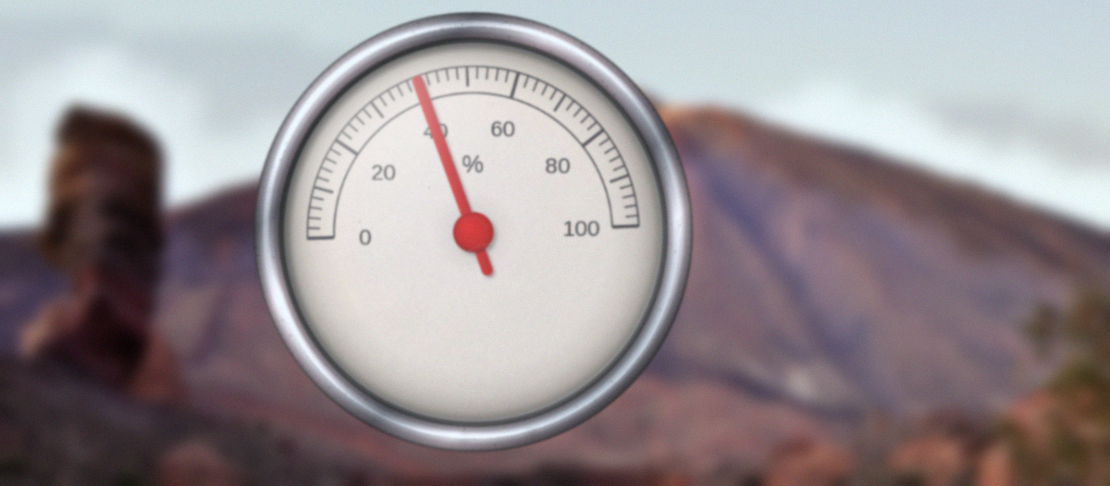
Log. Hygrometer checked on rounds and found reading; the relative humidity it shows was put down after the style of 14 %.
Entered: 40 %
